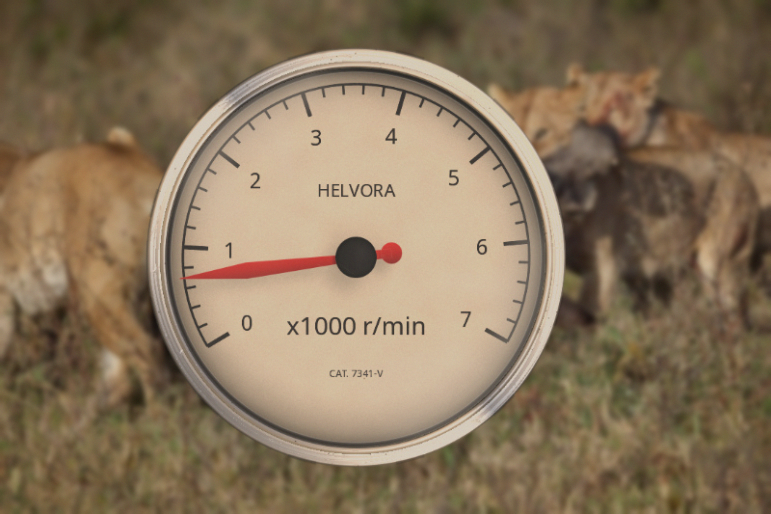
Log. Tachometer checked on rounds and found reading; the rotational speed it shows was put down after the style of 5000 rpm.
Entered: 700 rpm
